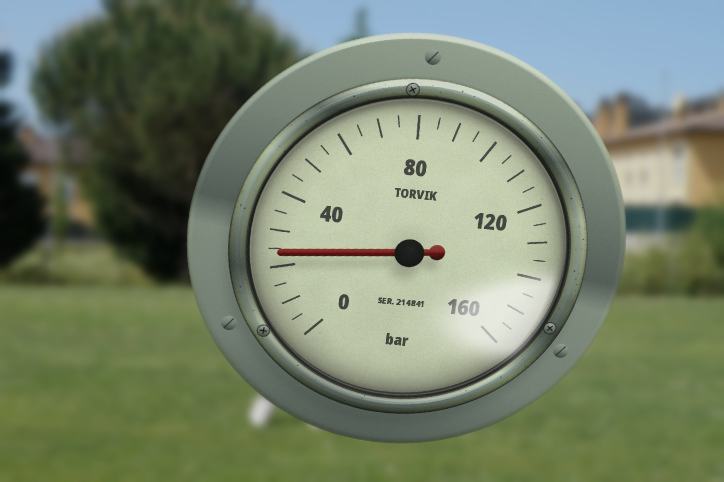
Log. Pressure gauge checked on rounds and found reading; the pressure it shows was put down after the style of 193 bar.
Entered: 25 bar
